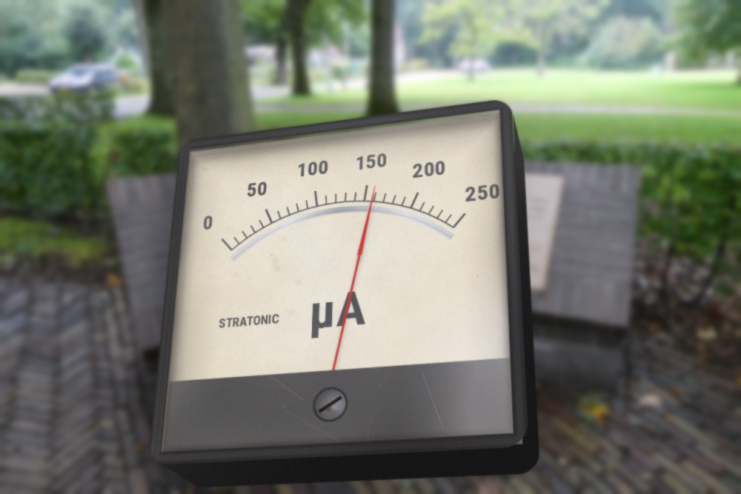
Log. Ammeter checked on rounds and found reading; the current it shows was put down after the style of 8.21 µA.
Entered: 160 µA
